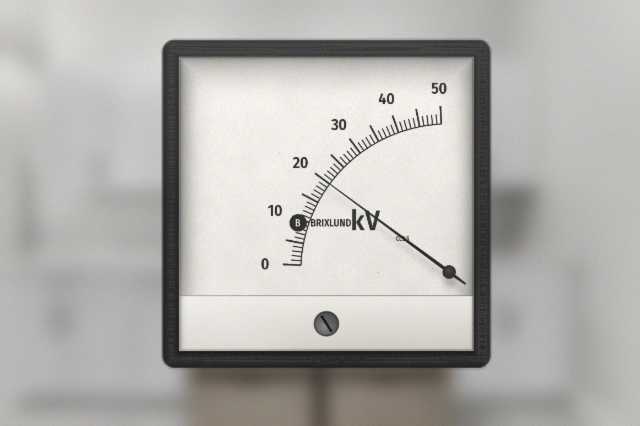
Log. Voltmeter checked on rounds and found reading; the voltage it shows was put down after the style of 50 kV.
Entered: 20 kV
